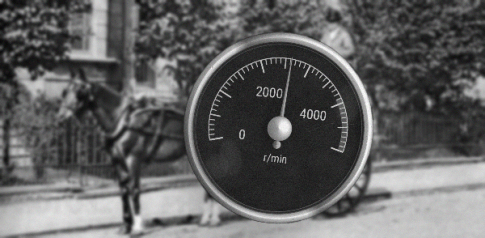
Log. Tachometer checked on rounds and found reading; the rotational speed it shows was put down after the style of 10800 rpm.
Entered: 2600 rpm
